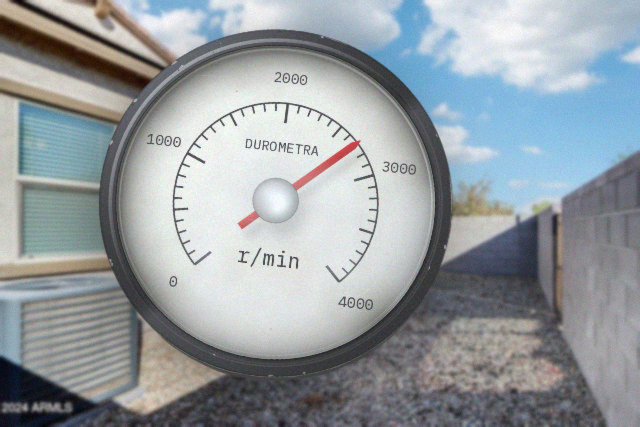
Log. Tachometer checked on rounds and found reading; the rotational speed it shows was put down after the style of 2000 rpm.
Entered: 2700 rpm
